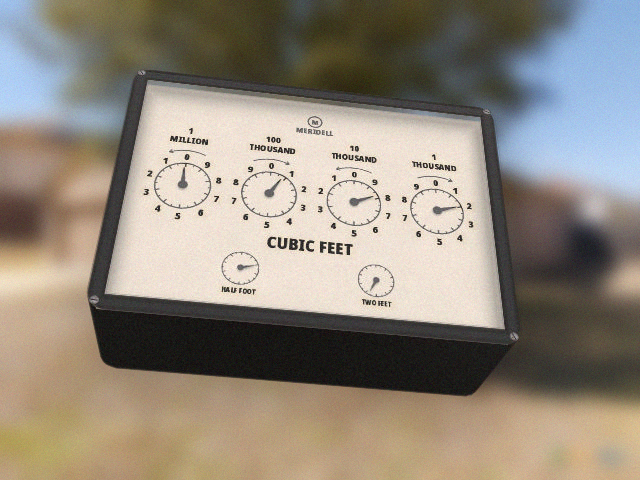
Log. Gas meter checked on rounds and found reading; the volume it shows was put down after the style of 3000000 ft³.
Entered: 8200 ft³
